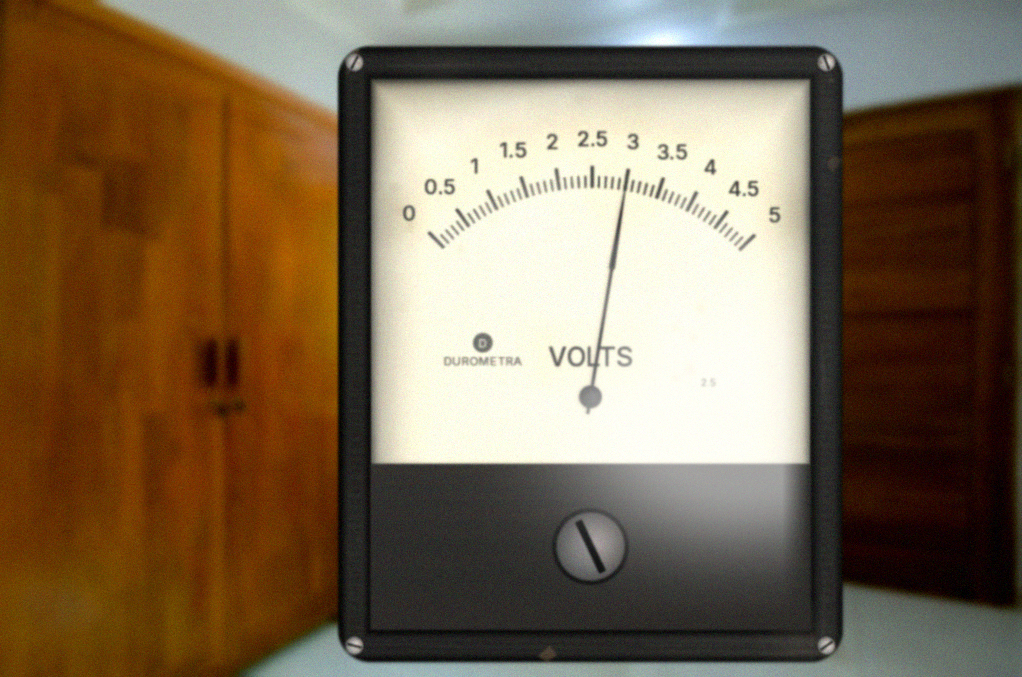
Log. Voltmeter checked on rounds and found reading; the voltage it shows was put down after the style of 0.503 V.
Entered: 3 V
